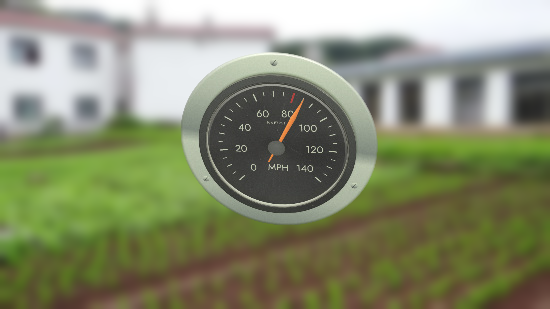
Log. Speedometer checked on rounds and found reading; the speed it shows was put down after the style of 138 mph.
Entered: 85 mph
